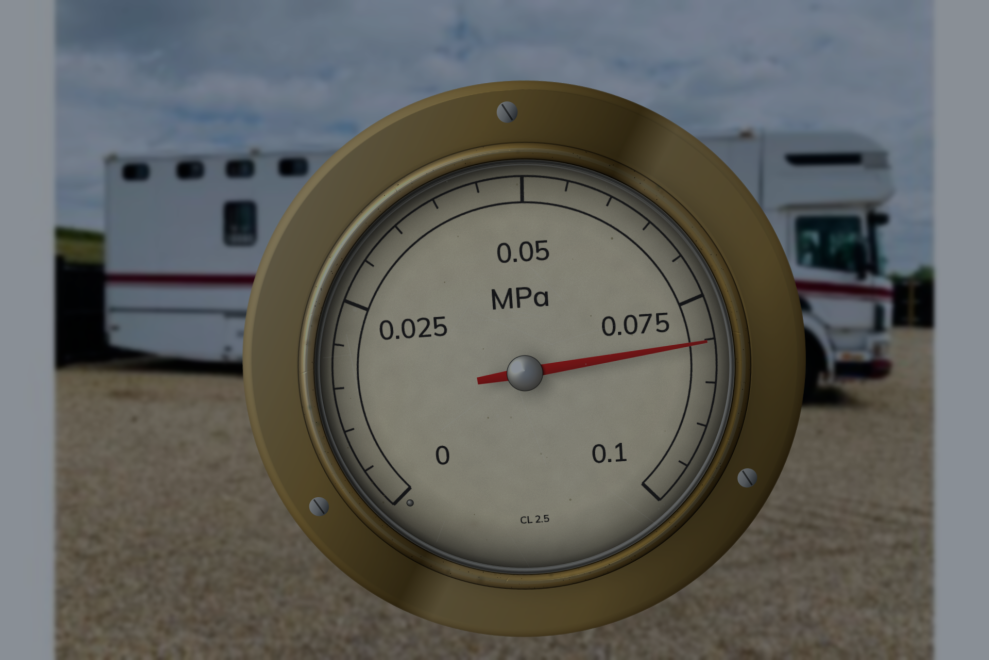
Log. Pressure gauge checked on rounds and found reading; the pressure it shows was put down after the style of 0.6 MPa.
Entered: 0.08 MPa
